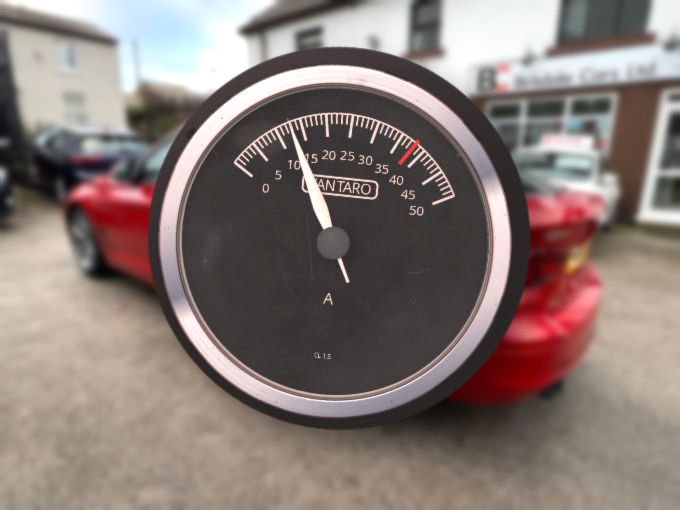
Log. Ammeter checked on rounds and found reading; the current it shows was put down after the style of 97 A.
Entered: 13 A
